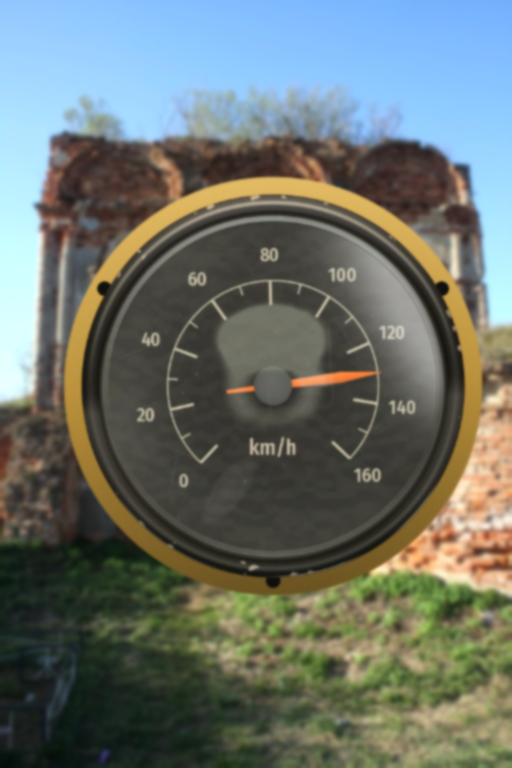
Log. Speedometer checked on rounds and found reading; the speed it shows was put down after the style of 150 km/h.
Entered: 130 km/h
